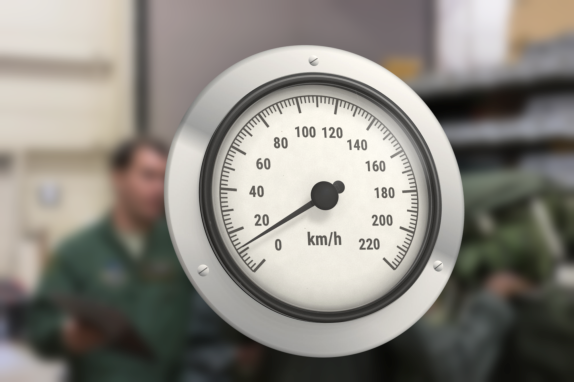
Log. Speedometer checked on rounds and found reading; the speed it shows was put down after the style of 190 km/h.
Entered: 12 km/h
